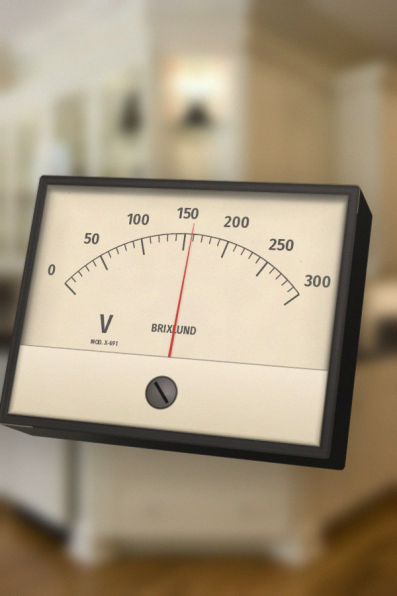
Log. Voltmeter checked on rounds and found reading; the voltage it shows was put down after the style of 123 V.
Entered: 160 V
